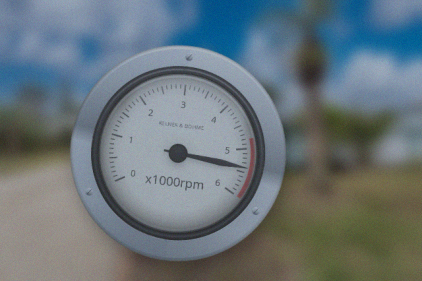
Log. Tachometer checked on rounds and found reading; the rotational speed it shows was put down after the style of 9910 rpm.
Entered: 5400 rpm
